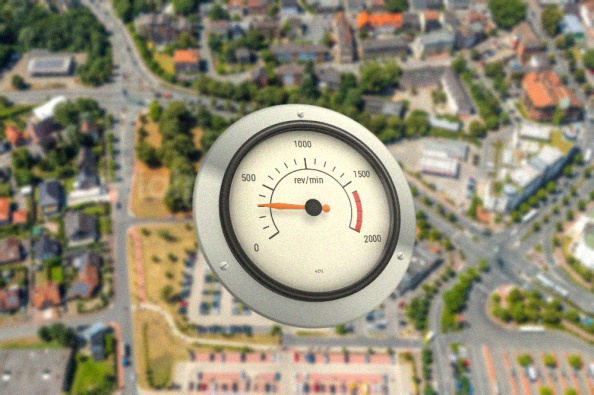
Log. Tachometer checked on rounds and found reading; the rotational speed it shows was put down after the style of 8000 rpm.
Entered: 300 rpm
